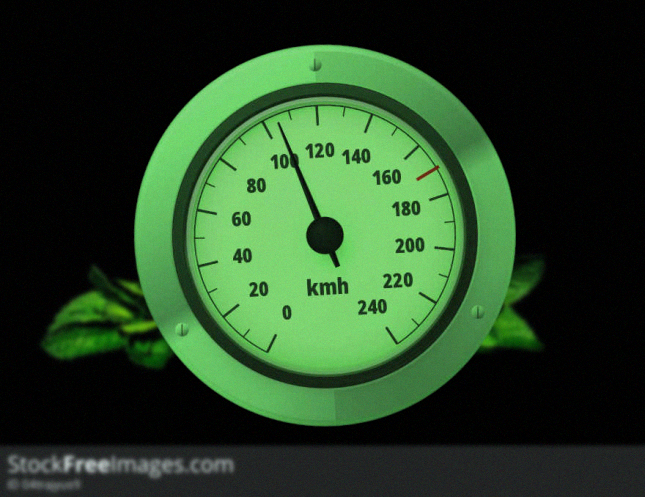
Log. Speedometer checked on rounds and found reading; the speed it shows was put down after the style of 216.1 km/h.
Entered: 105 km/h
